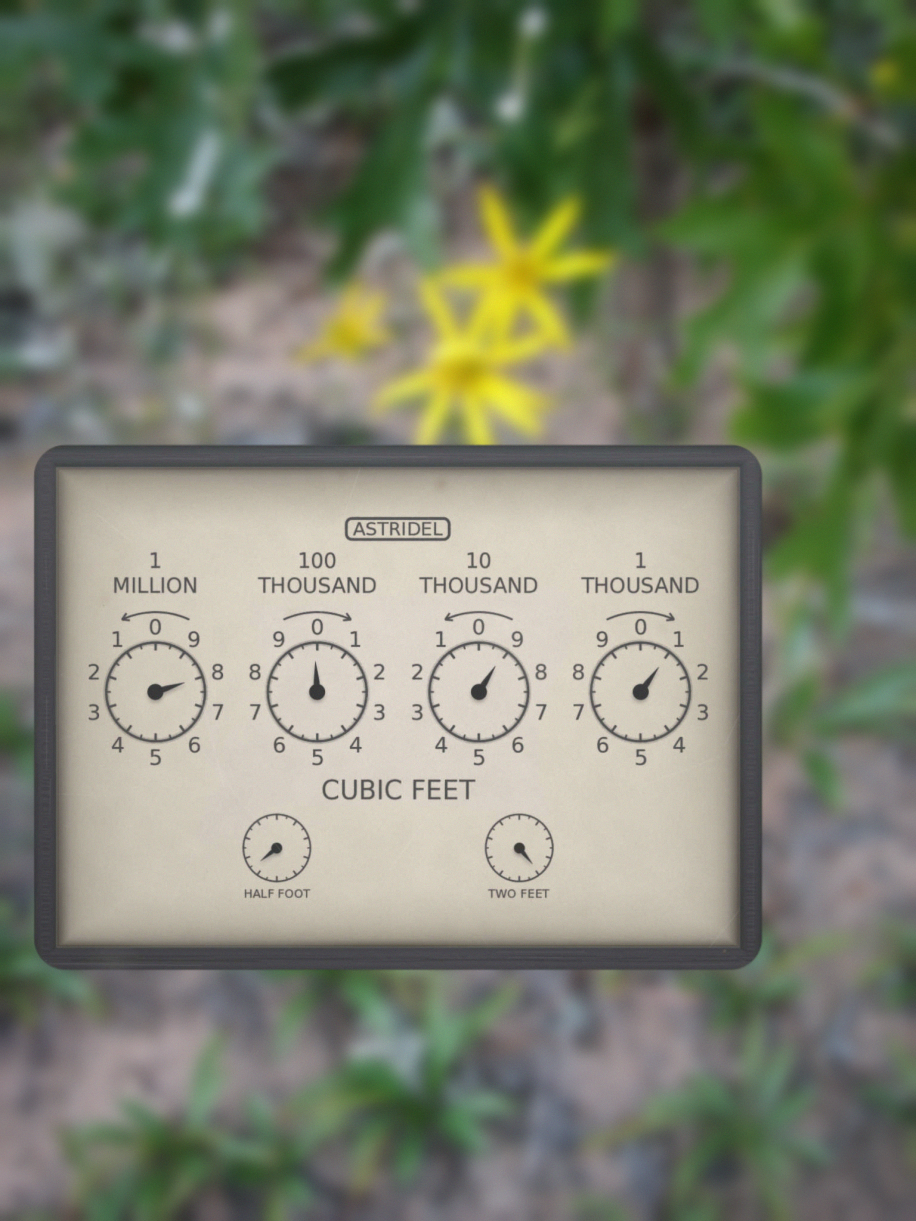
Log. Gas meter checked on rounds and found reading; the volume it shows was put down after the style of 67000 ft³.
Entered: 799100 ft³
